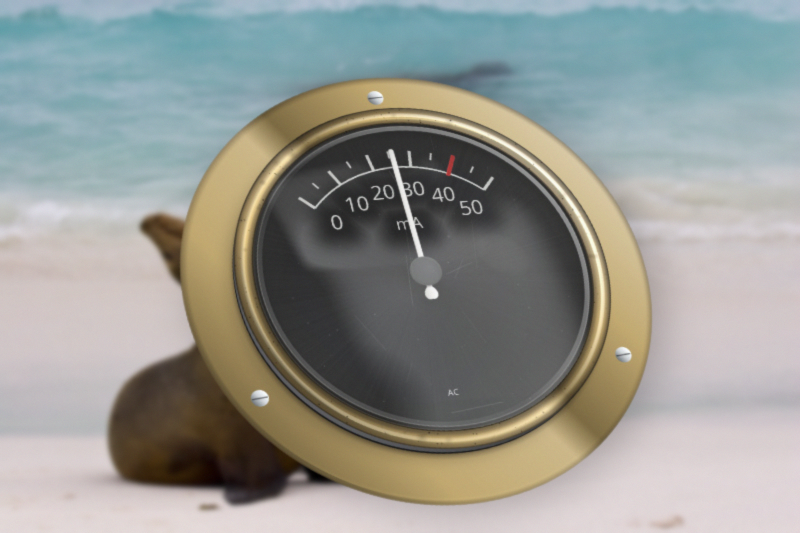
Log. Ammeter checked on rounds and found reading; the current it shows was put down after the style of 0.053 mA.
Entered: 25 mA
